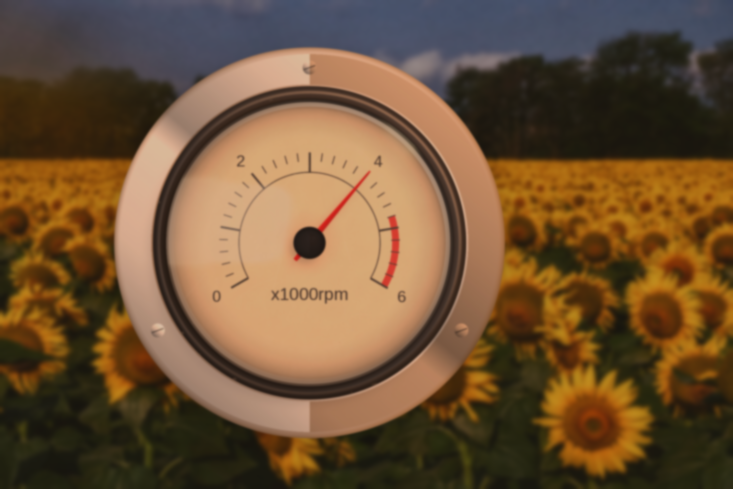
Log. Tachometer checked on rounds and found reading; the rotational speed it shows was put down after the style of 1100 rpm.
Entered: 4000 rpm
